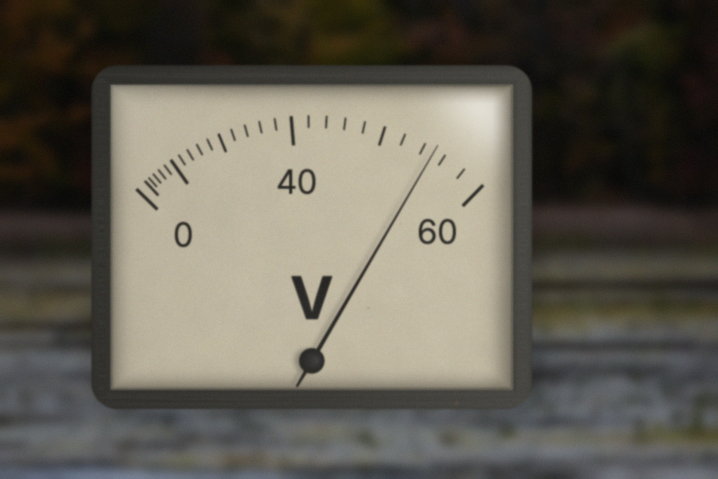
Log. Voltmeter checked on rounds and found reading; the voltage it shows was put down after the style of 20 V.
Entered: 55 V
